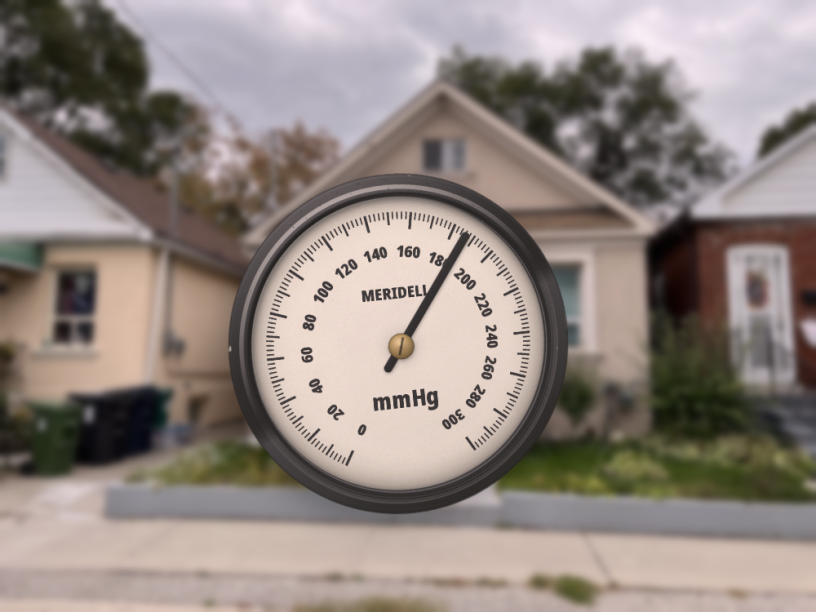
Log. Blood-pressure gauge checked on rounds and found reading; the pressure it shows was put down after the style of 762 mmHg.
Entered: 186 mmHg
